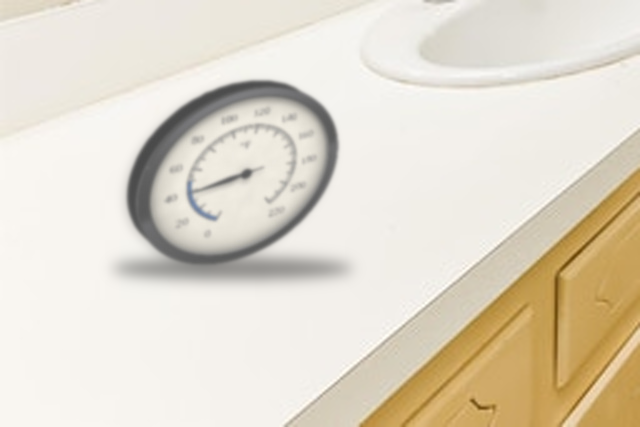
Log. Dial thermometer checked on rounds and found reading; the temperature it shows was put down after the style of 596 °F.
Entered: 40 °F
